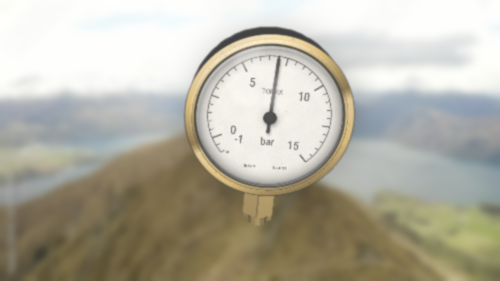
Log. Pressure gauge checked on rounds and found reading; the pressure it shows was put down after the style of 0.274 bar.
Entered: 7 bar
